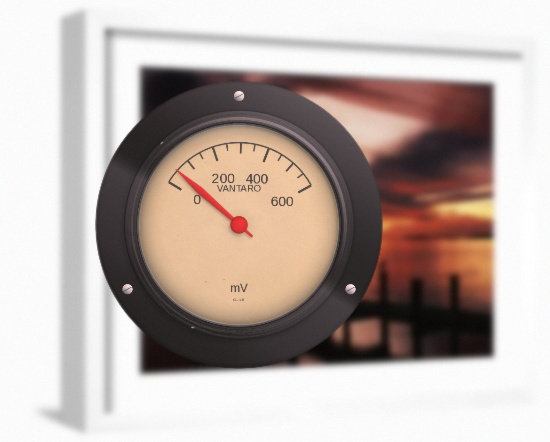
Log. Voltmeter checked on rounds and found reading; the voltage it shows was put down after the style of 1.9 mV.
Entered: 50 mV
